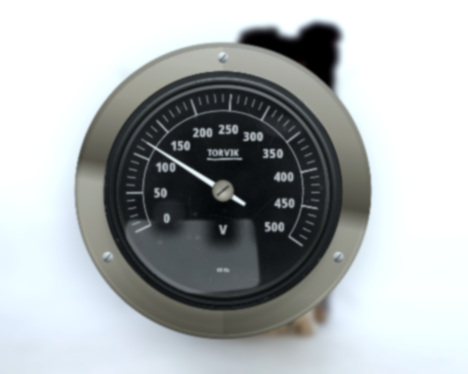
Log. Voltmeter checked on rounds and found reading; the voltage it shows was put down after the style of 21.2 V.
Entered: 120 V
